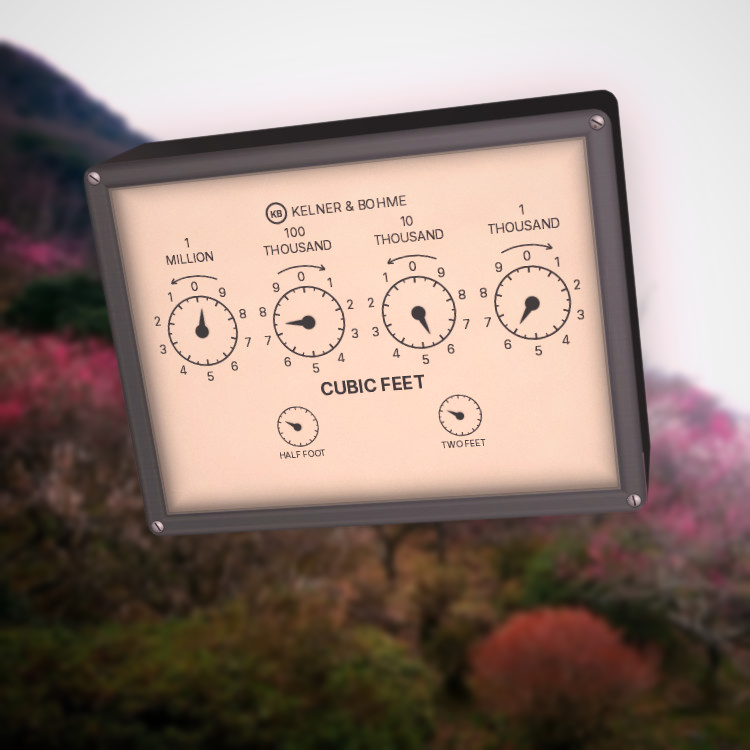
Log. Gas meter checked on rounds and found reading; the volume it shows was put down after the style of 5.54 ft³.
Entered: 975600 ft³
